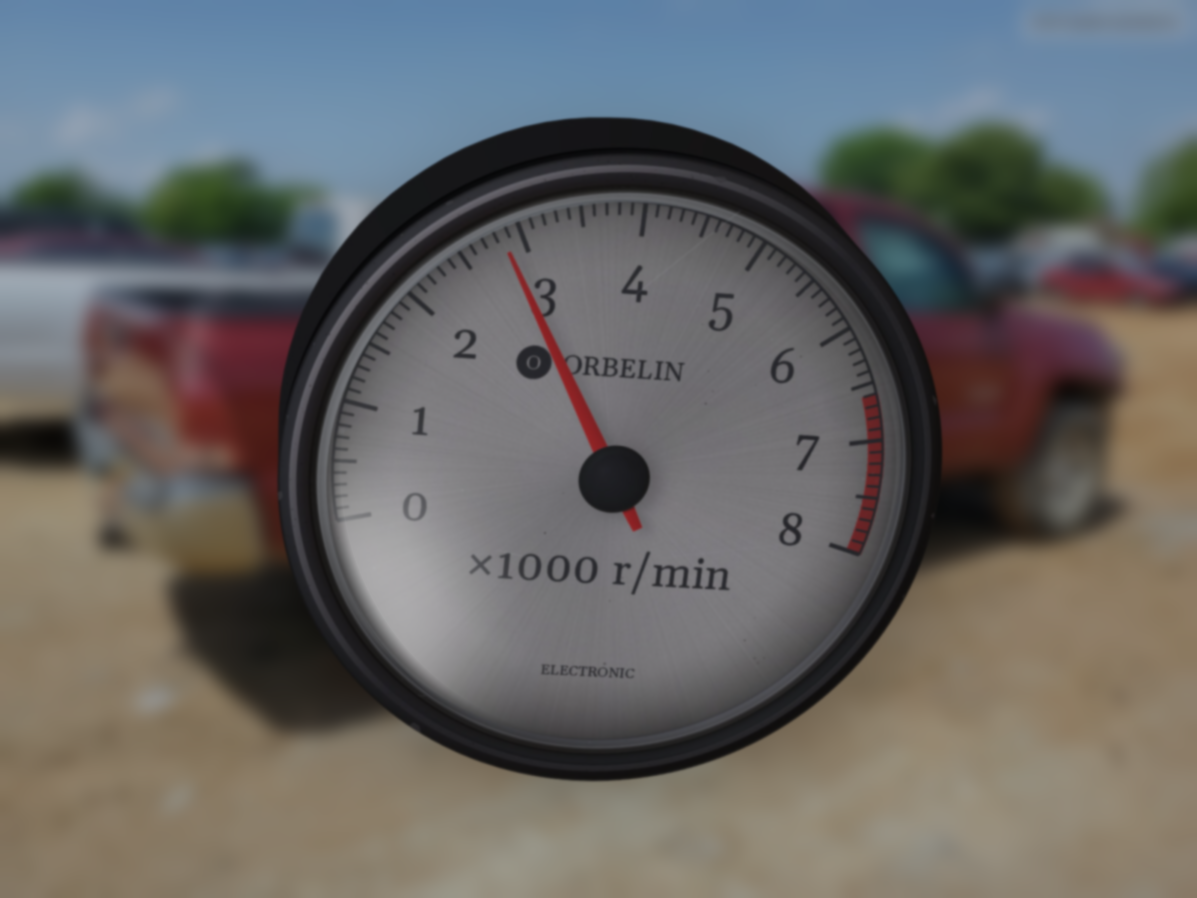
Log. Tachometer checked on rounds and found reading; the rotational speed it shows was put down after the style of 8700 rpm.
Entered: 2850 rpm
